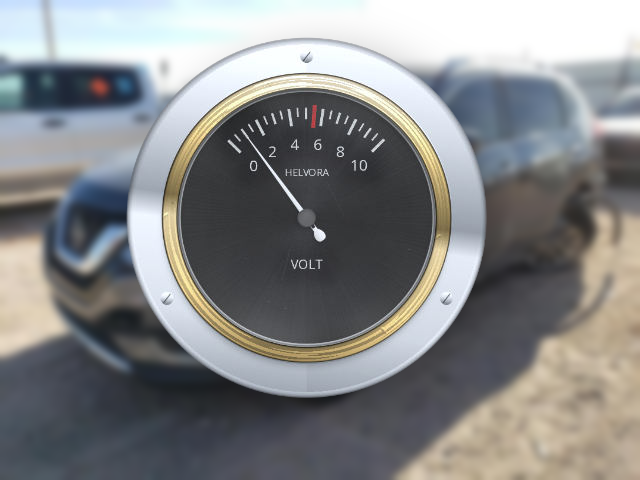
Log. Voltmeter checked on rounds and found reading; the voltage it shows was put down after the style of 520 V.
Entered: 1 V
